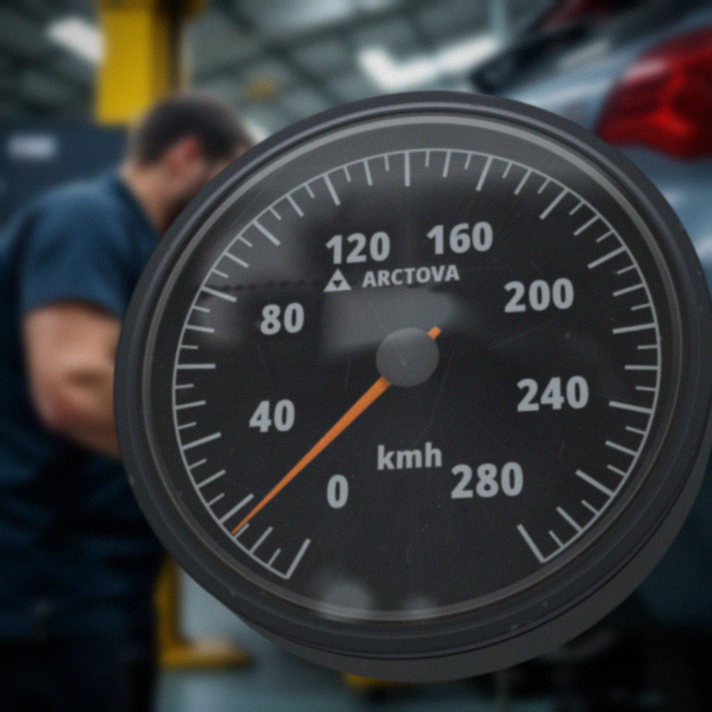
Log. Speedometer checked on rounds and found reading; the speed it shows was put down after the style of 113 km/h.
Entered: 15 km/h
